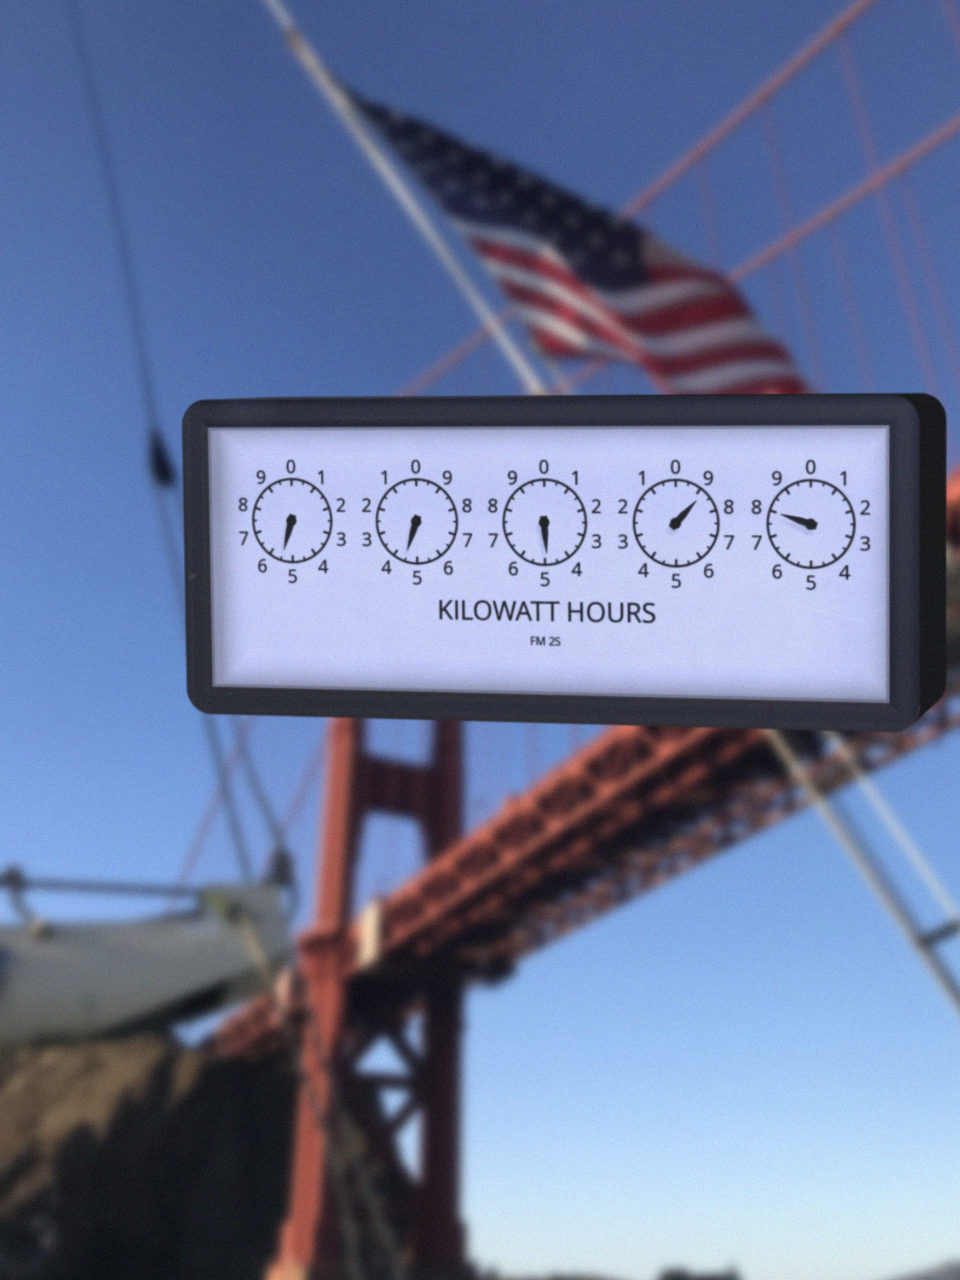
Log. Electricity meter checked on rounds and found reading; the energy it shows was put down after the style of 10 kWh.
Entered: 54488 kWh
